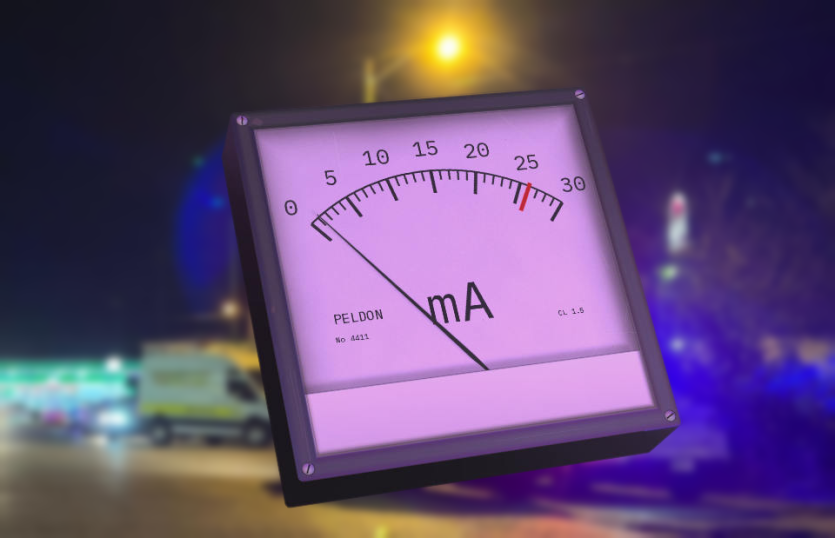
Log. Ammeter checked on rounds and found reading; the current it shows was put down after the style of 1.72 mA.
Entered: 1 mA
